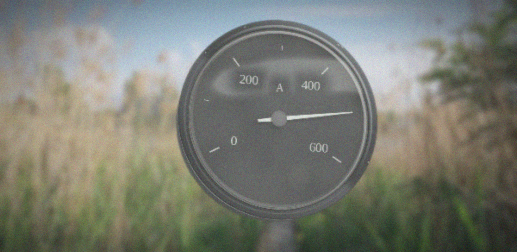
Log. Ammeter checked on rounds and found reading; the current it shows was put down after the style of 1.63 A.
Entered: 500 A
